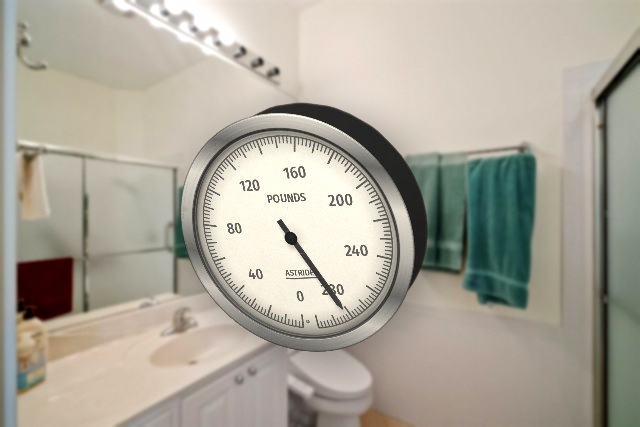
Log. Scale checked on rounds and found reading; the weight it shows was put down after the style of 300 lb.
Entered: 280 lb
